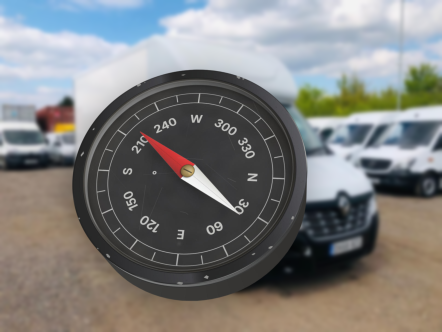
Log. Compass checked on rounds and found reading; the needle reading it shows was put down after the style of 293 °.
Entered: 217.5 °
